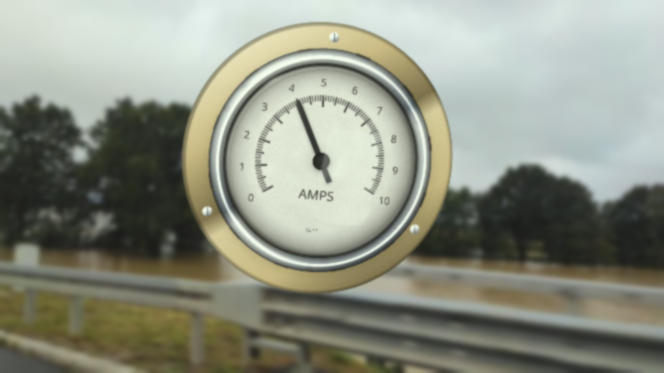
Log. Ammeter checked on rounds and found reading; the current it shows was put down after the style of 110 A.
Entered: 4 A
